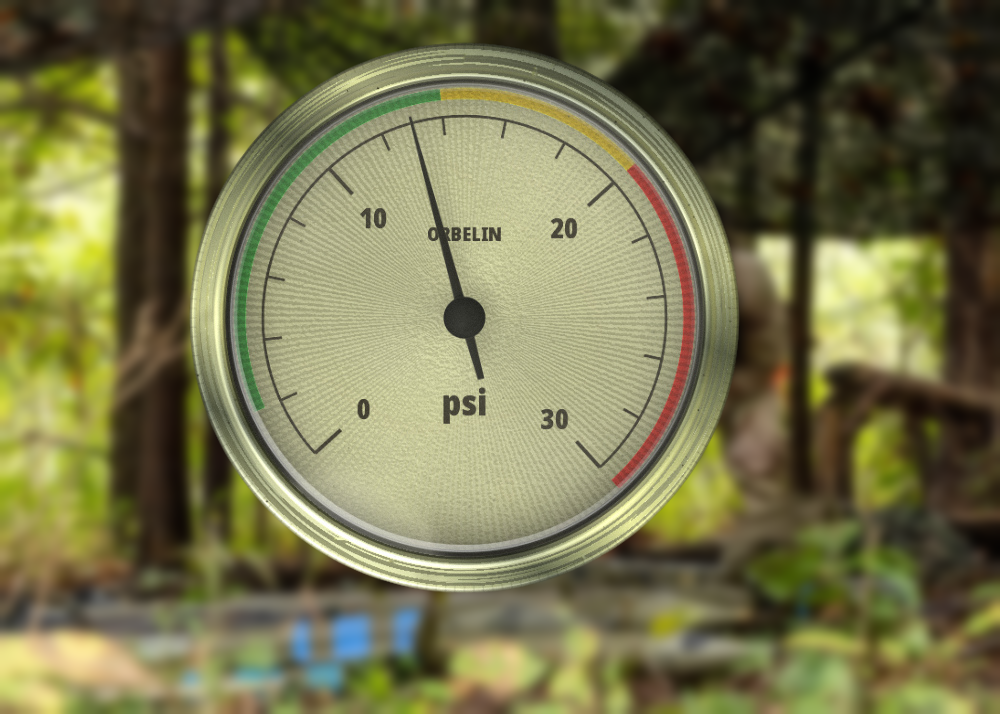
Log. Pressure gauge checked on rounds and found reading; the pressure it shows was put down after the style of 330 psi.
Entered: 13 psi
